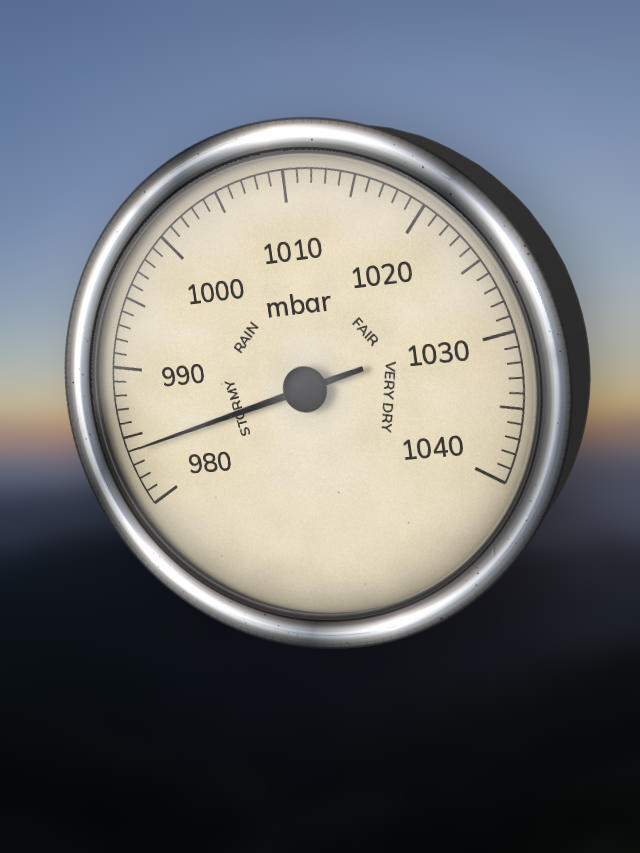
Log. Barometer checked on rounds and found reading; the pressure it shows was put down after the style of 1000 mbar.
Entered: 984 mbar
